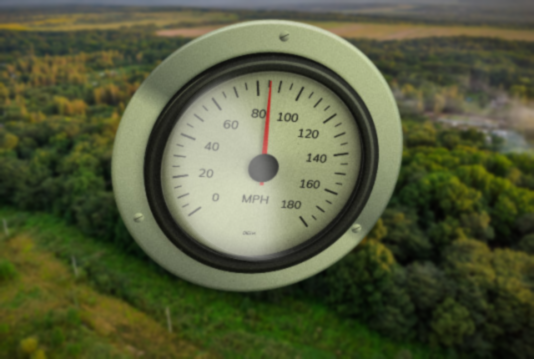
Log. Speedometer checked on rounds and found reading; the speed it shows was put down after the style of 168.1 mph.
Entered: 85 mph
